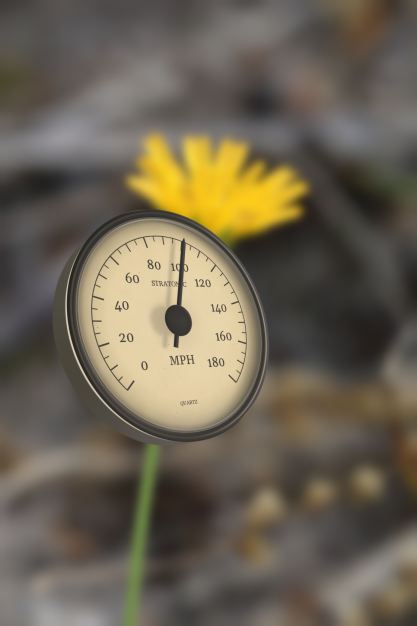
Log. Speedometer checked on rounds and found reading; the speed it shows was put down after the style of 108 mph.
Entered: 100 mph
